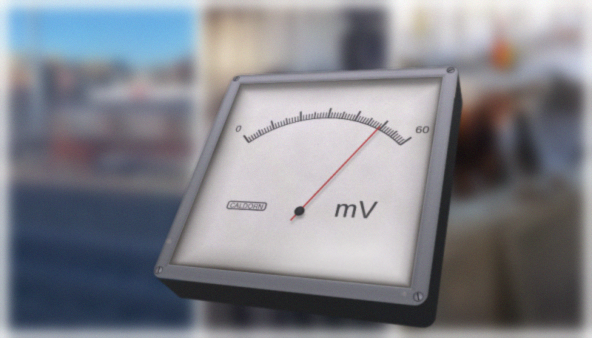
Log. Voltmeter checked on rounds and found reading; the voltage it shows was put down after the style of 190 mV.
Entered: 50 mV
